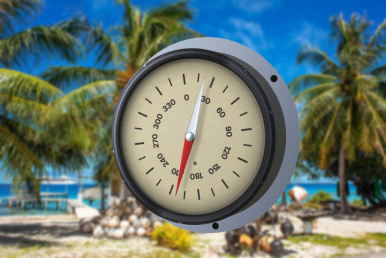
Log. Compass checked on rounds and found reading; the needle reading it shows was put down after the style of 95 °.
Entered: 202.5 °
